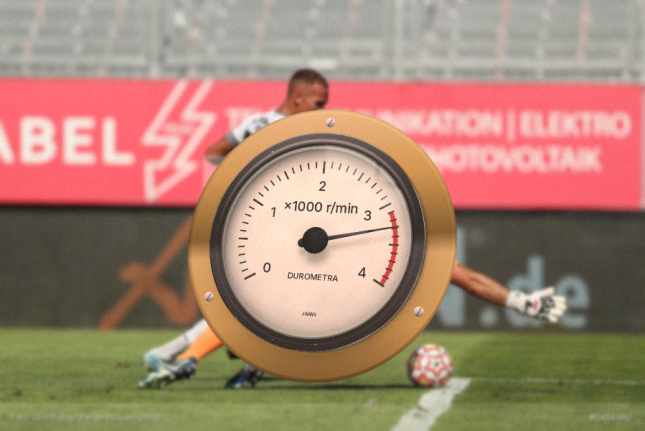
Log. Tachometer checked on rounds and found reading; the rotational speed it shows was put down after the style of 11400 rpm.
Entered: 3300 rpm
